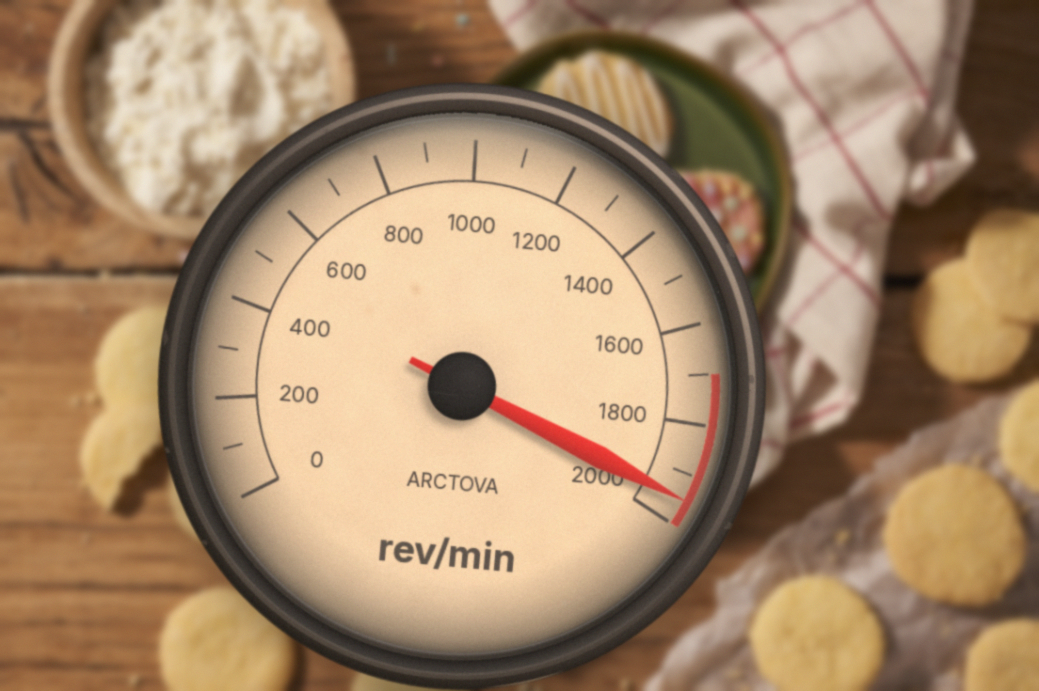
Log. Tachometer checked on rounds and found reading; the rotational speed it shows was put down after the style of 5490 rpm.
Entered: 1950 rpm
